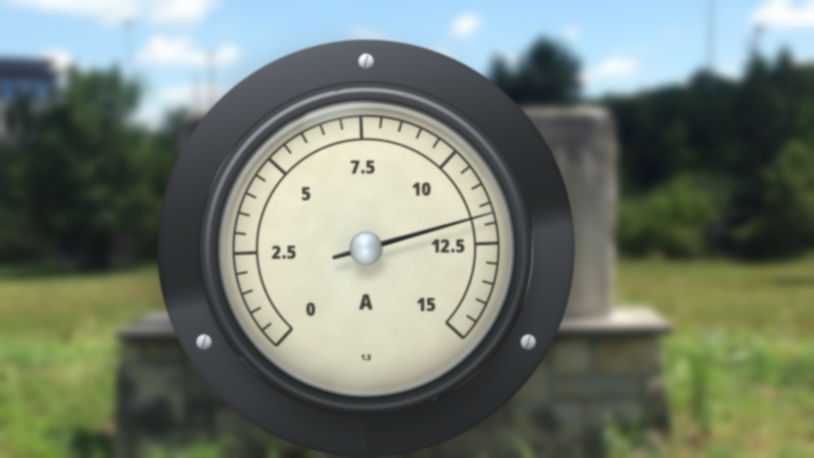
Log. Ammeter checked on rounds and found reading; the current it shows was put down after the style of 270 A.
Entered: 11.75 A
